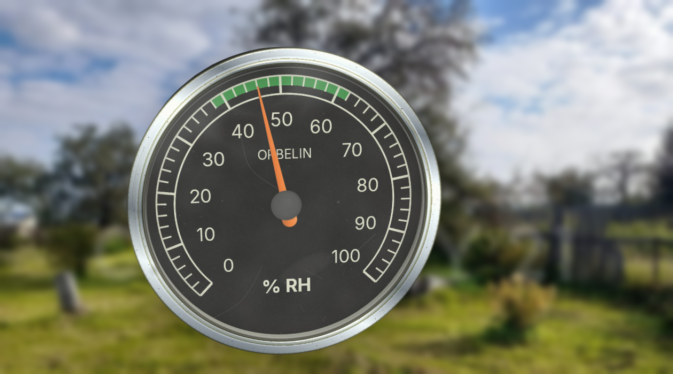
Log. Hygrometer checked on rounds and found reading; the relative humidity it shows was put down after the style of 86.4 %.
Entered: 46 %
